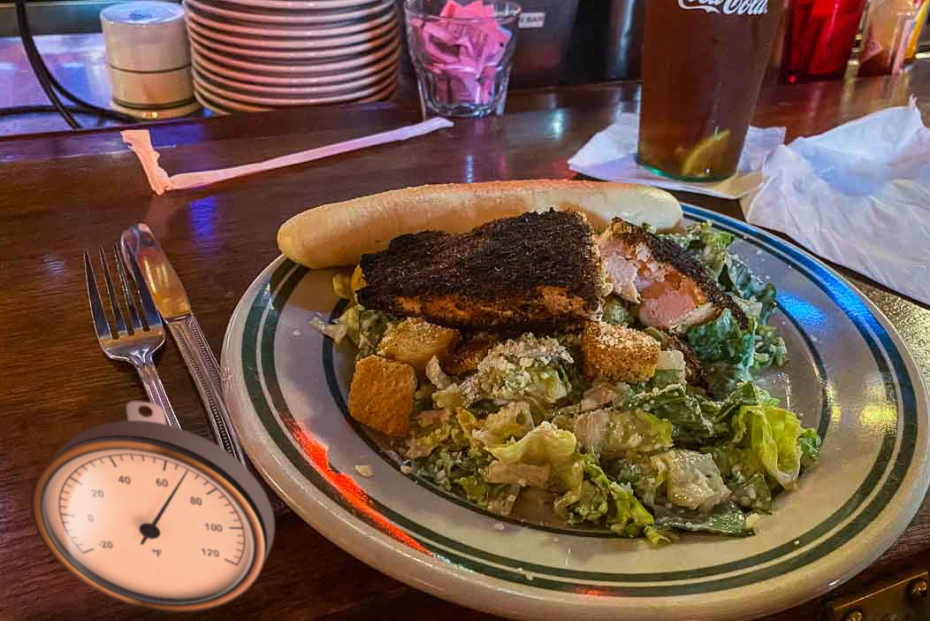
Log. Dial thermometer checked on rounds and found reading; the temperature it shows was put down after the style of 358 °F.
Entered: 68 °F
